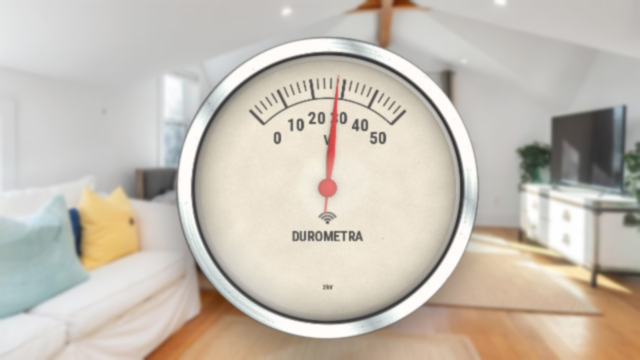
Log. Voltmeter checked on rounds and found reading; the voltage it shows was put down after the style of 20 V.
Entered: 28 V
